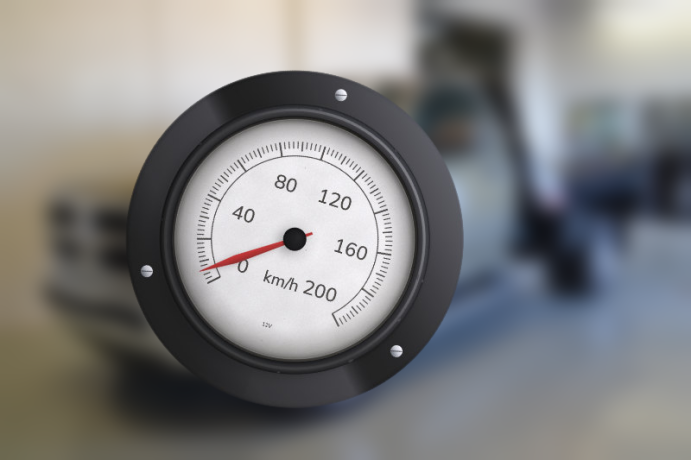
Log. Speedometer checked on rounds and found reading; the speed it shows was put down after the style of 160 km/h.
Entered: 6 km/h
